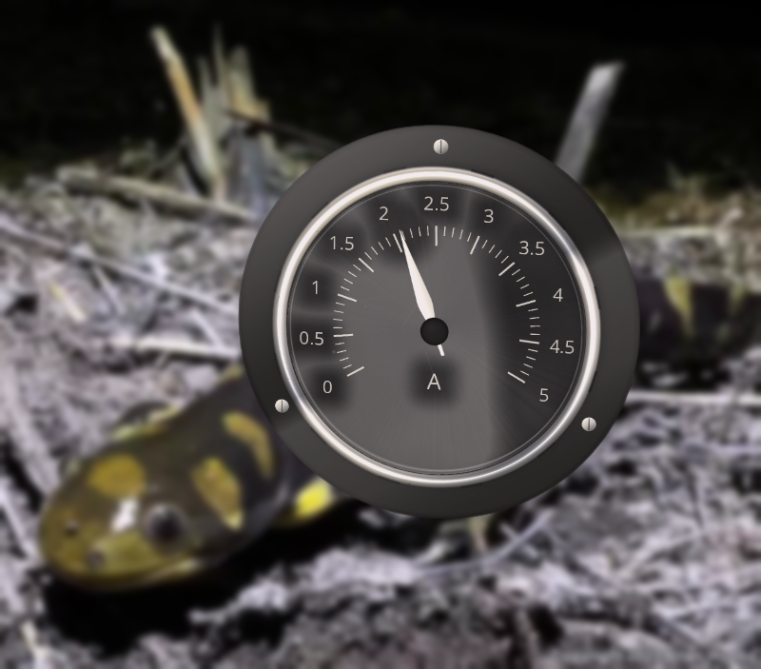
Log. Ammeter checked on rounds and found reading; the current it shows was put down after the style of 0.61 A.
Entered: 2.1 A
